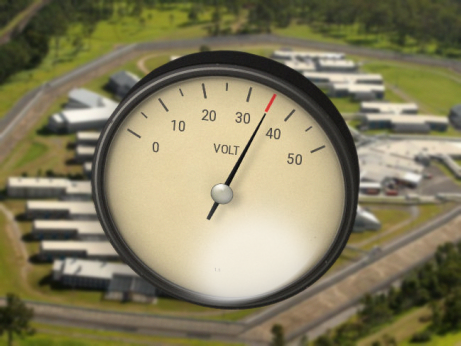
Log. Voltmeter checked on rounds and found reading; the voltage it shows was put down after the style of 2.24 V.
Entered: 35 V
